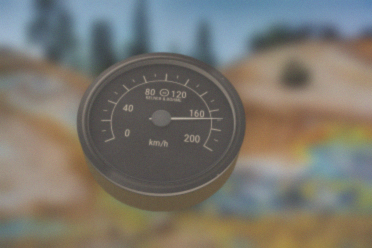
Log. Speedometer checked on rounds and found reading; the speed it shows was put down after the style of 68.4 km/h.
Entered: 170 km/h
